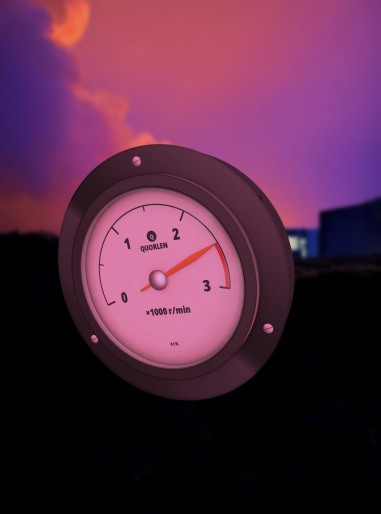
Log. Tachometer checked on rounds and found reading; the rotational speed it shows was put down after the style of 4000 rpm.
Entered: 2500 rpm
